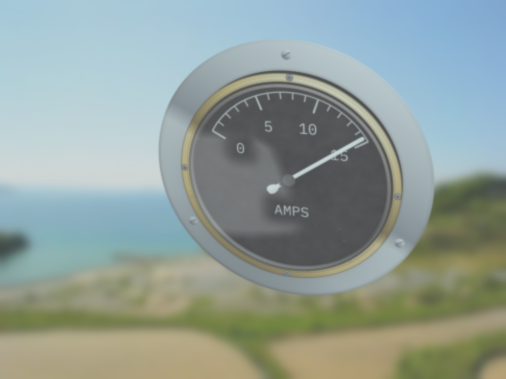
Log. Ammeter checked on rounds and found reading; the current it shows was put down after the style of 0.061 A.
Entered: 14.5 A
